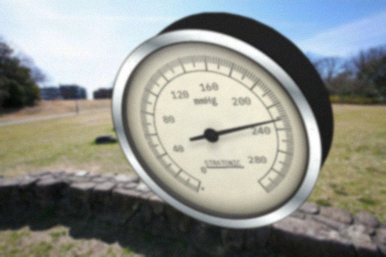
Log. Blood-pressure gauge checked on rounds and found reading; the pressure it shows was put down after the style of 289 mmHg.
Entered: 230 mmHg
